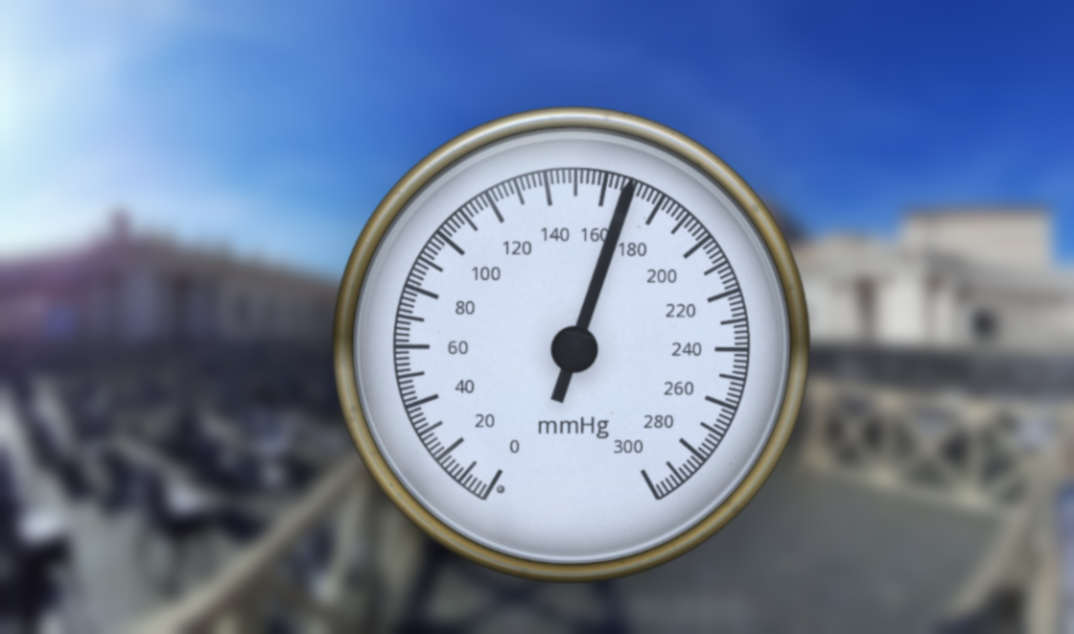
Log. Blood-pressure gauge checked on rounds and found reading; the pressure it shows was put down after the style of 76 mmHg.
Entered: 168 mmHg
